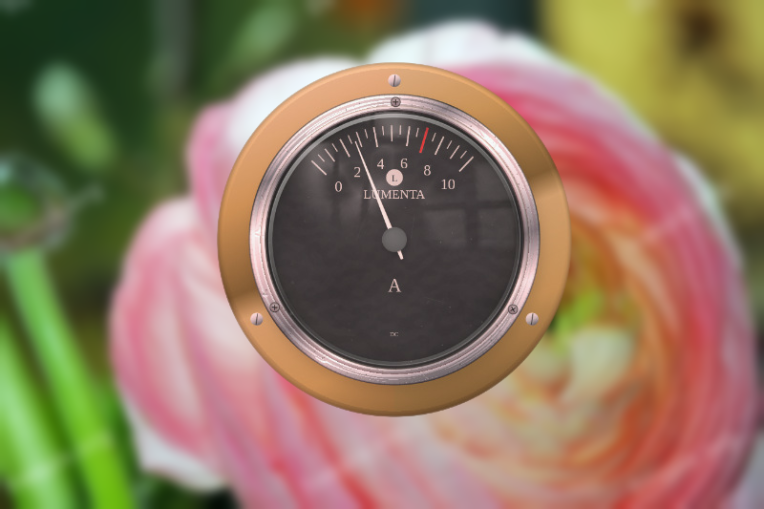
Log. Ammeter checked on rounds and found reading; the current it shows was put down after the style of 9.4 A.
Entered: 2.75 A
